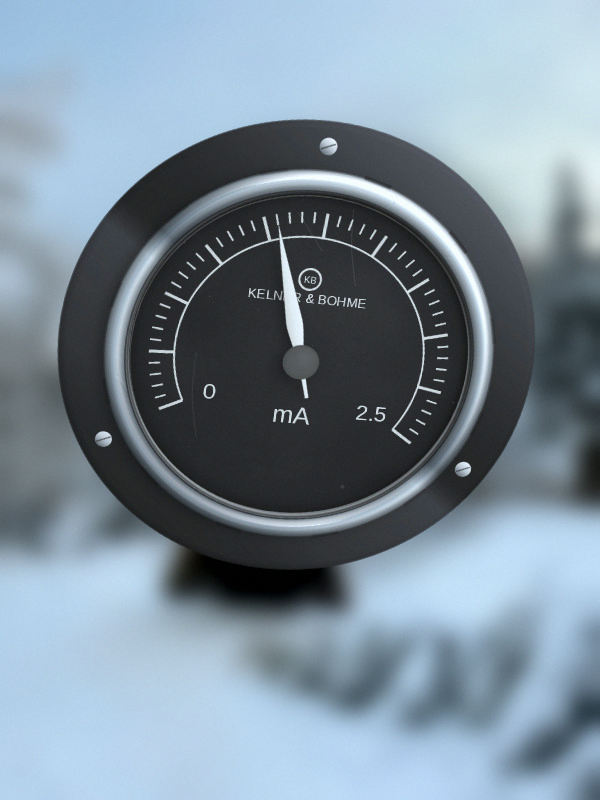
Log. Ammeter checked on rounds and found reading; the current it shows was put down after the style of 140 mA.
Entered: 1.05 mA
